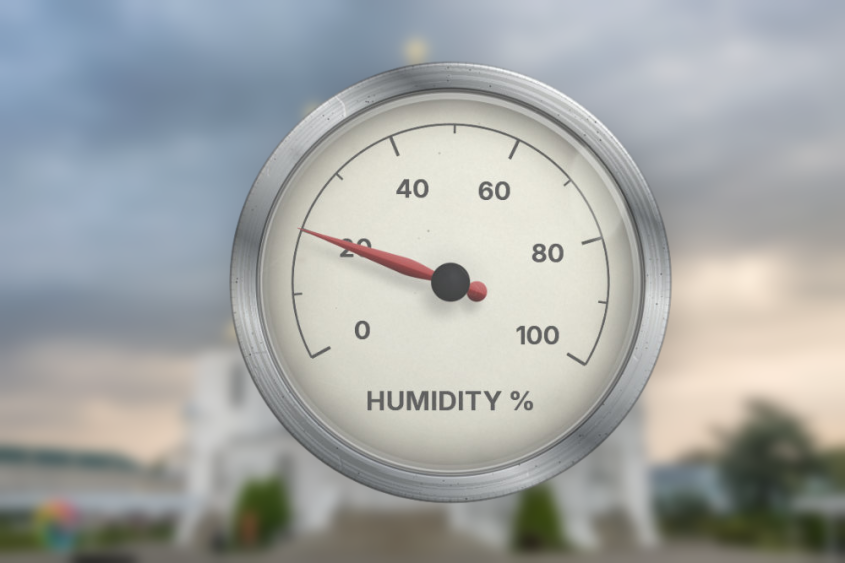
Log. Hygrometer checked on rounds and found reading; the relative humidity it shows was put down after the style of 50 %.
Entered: 20 %
